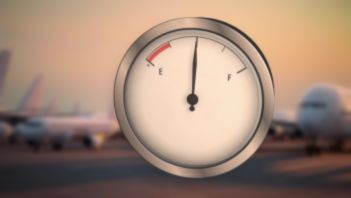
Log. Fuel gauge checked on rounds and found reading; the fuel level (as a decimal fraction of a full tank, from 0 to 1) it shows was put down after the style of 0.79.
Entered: 0.5
